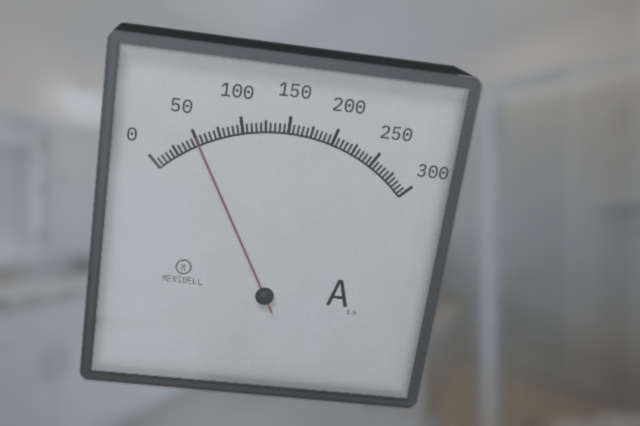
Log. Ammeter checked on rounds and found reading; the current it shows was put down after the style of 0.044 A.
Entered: 50 A
